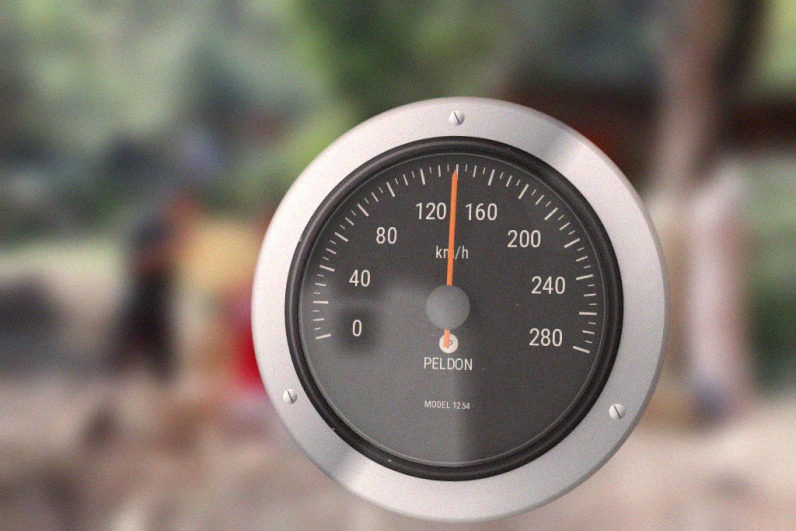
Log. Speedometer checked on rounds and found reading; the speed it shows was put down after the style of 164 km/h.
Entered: 140 km/h
